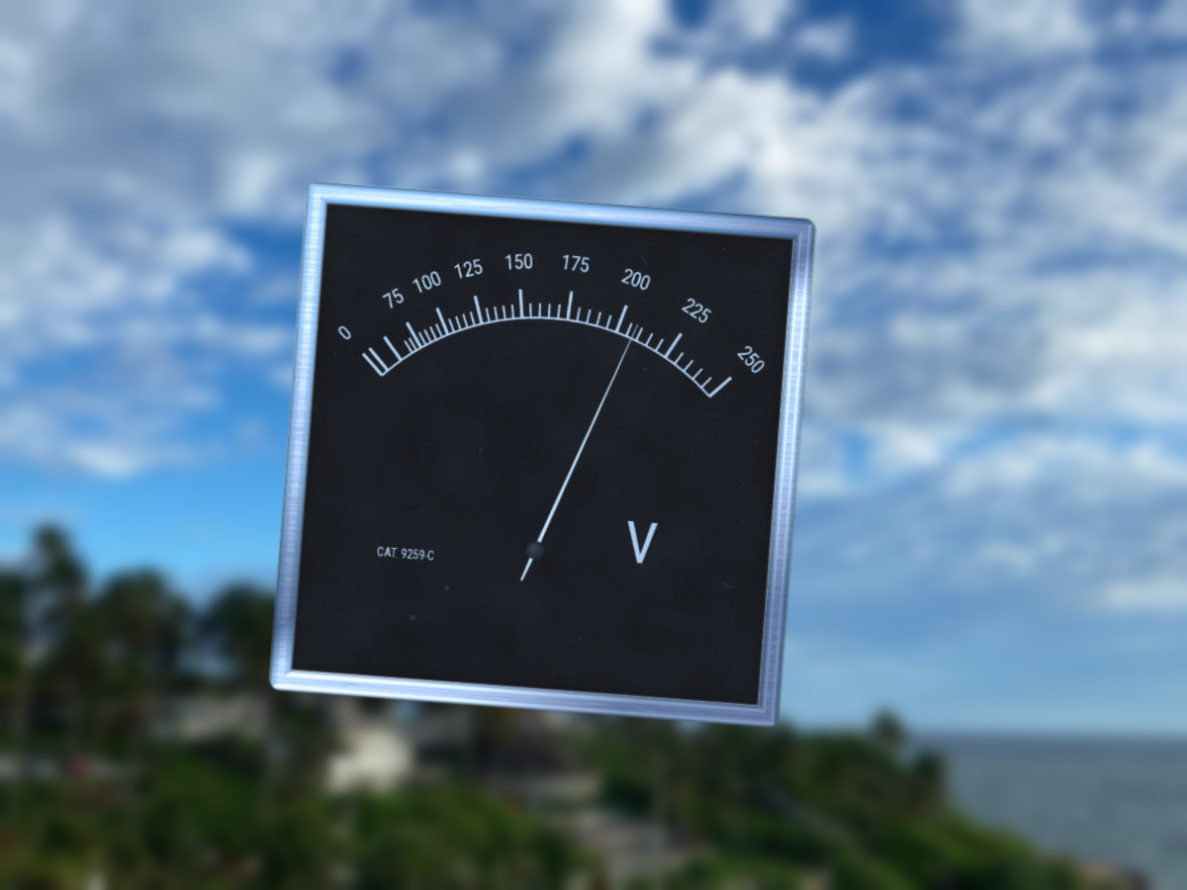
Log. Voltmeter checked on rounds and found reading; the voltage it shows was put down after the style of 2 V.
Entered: 207.5 V
